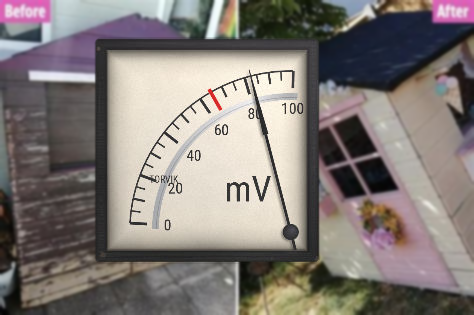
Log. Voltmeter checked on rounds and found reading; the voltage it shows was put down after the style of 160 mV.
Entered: 82.5 mV
